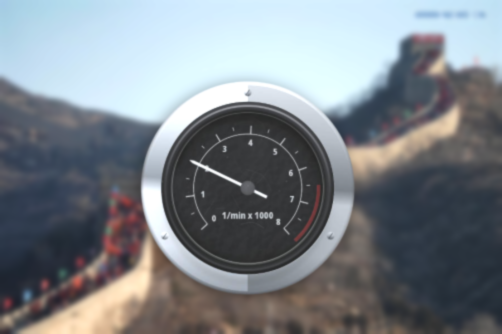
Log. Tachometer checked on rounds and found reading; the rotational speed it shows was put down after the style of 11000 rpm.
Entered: 2000 rpm
